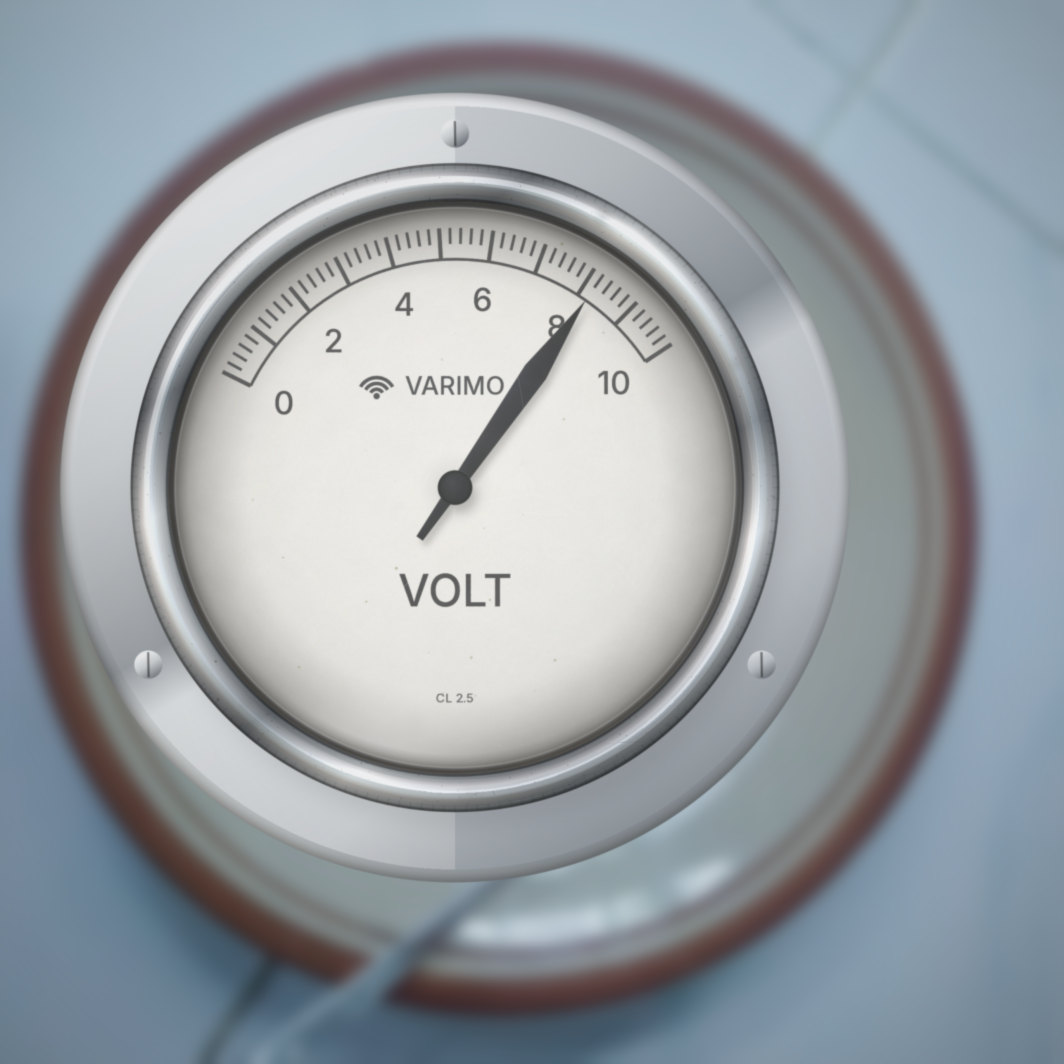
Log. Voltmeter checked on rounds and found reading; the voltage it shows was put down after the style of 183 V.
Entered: 8.2 V
